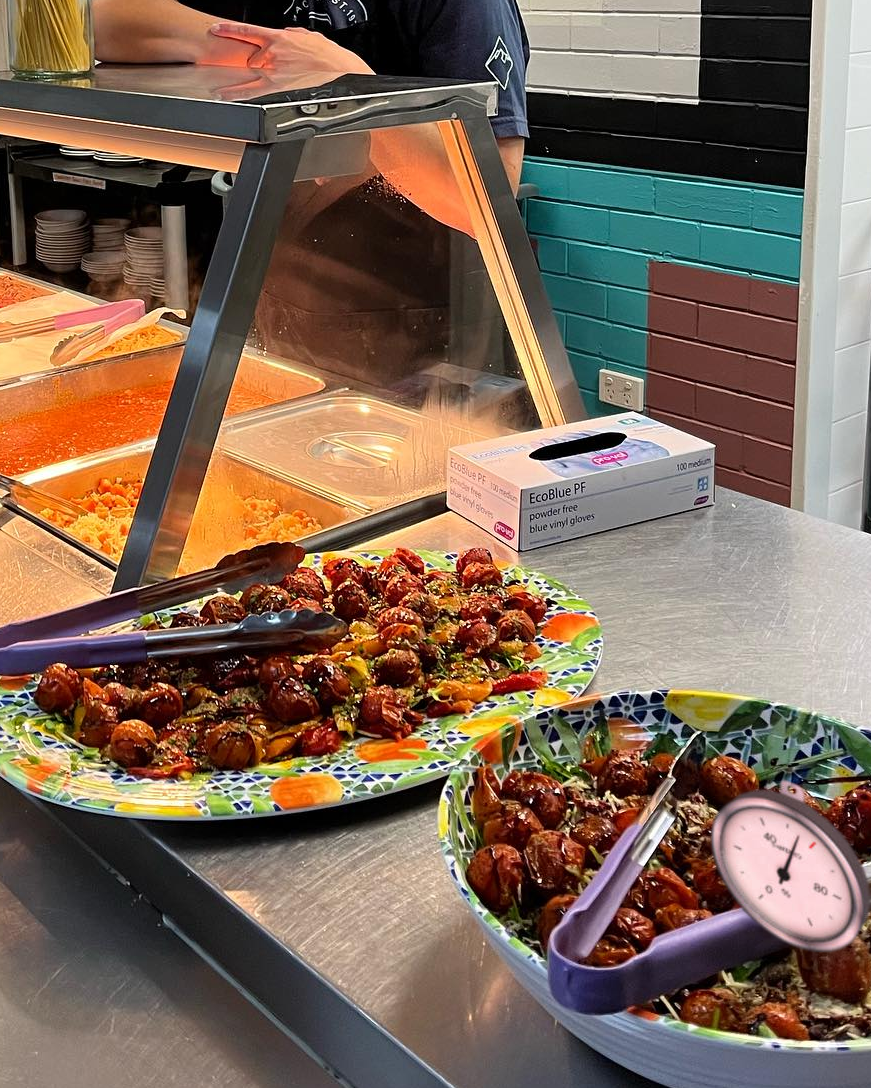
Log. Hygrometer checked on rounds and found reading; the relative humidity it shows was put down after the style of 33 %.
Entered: 55 %
